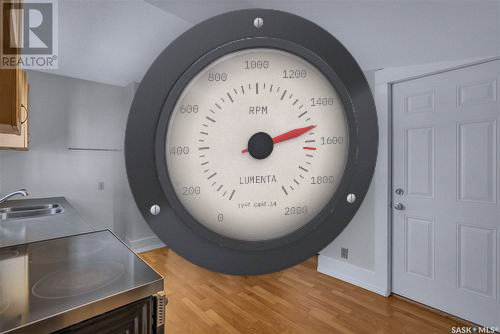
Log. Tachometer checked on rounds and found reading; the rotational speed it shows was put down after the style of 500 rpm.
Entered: 1500 rpm
